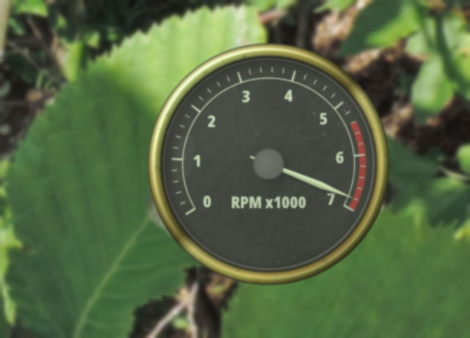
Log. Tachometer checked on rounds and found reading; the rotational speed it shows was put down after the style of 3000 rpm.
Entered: 6800 rpm
